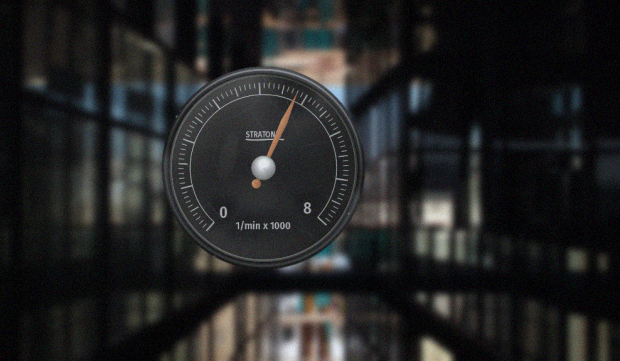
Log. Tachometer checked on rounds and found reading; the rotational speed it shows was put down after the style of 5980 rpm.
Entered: 4800 rpm
